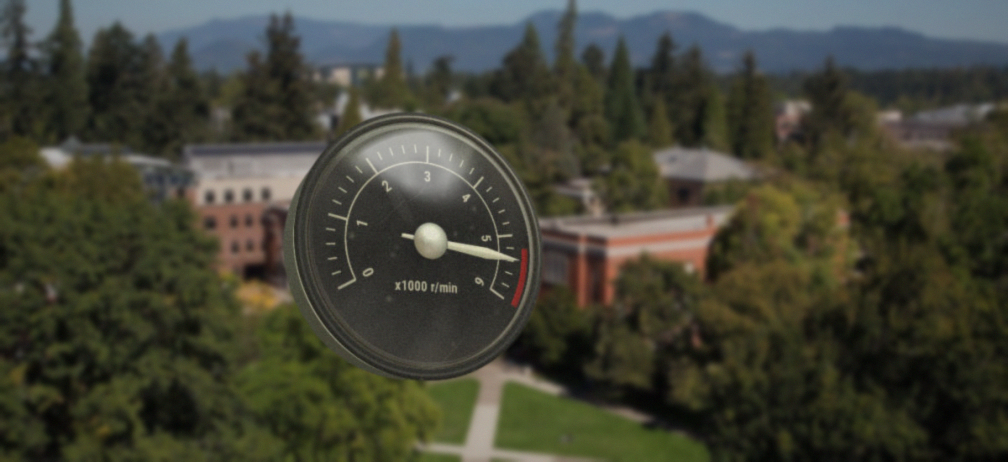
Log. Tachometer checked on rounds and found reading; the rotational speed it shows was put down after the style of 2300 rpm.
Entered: 5400 rpm
